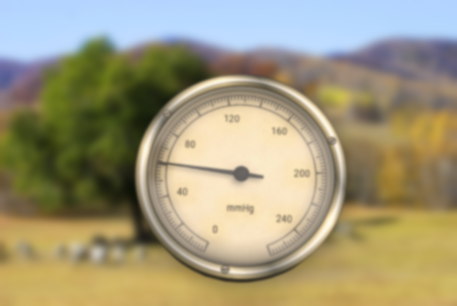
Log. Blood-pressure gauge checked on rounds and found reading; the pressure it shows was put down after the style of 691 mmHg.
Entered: 60 mmHg
